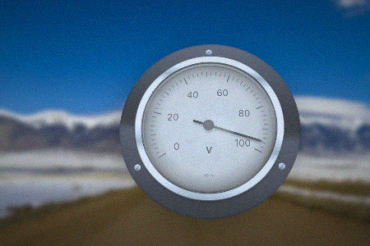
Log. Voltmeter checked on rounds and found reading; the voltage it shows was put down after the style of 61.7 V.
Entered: 96 V
